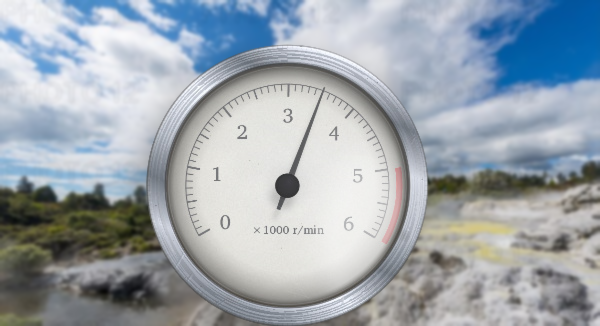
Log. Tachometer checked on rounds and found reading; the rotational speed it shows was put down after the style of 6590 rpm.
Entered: 3500 rpm
